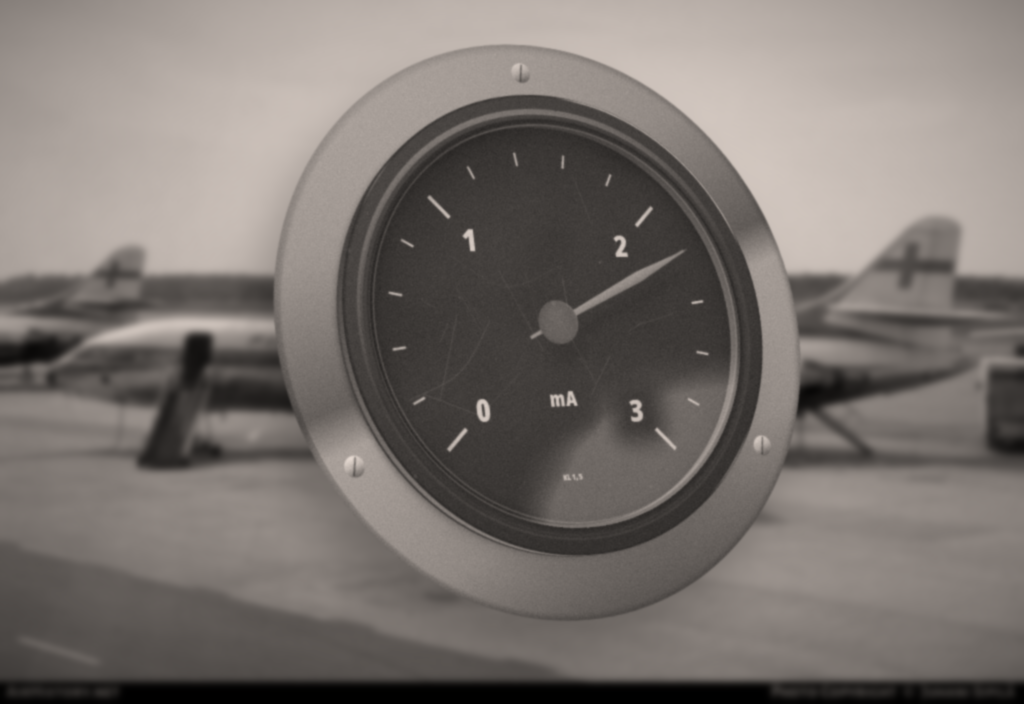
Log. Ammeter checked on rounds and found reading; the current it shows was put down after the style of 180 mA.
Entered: 2.2 mA
